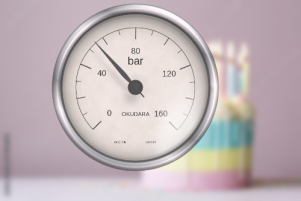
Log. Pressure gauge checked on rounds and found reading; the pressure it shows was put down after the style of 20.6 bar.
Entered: 55 bar
